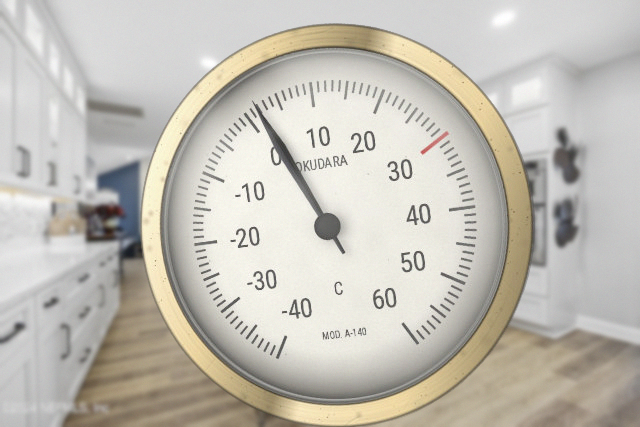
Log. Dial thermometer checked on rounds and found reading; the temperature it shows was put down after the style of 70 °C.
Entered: 2 °C
